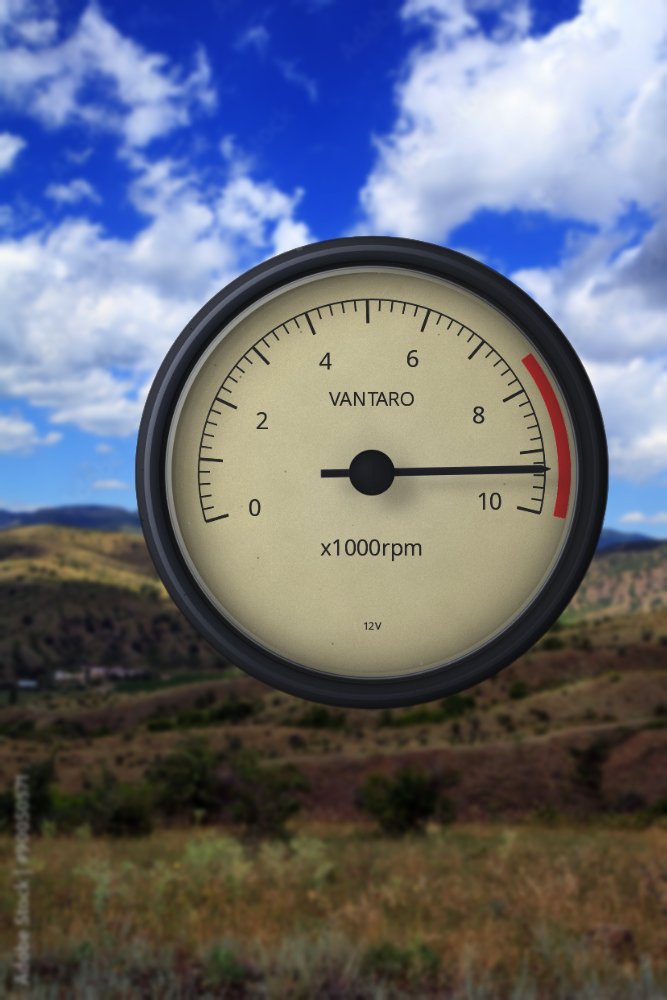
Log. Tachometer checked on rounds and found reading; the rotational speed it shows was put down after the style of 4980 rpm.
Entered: 9300 rpm
